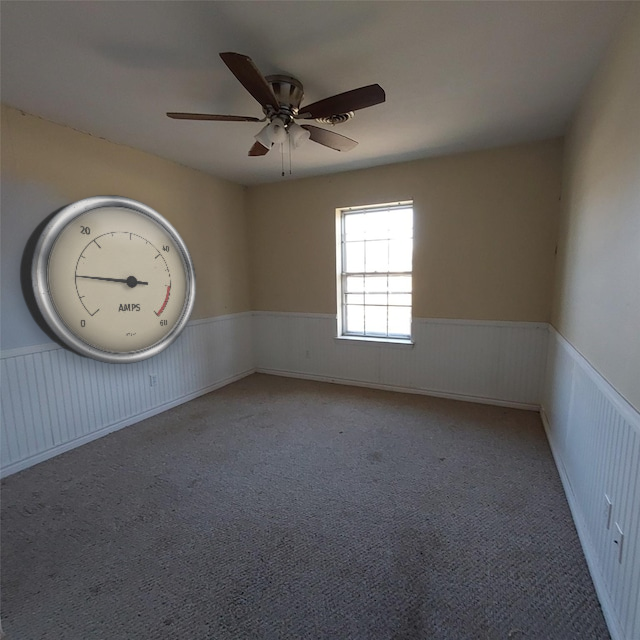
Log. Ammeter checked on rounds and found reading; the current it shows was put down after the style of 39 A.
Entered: 10 A
